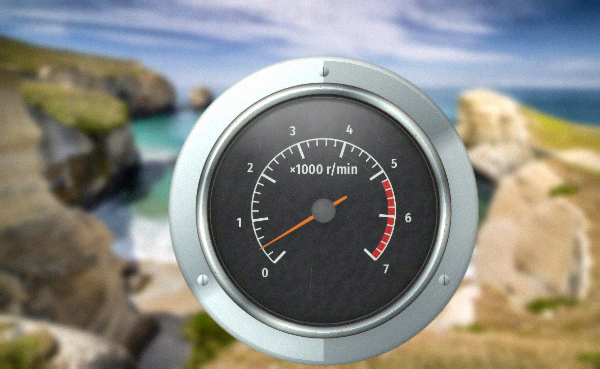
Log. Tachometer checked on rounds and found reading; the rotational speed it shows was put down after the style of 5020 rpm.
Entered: 400 rpm
